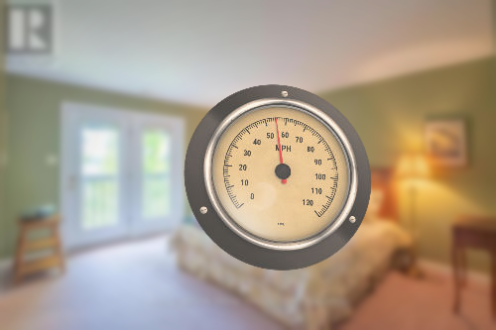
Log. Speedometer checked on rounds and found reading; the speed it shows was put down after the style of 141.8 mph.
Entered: 55 mph
